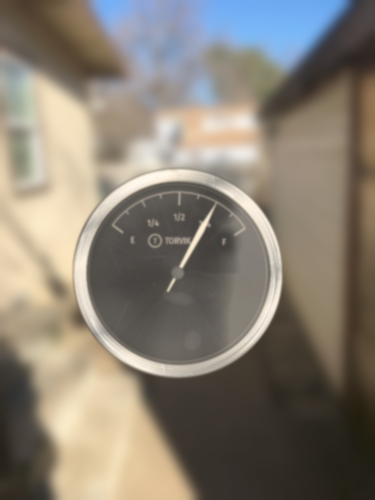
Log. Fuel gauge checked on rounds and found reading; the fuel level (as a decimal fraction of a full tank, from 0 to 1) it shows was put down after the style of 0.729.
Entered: 0.75
